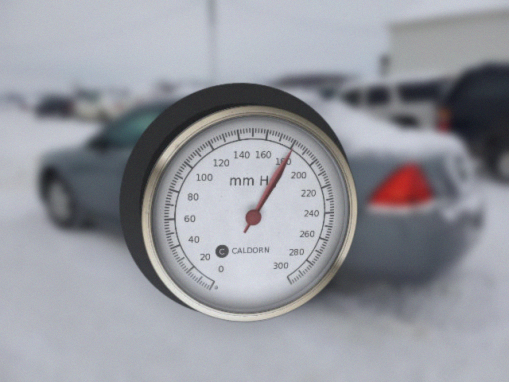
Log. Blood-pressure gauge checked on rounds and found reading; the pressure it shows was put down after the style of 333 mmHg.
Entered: 180 mmHg
